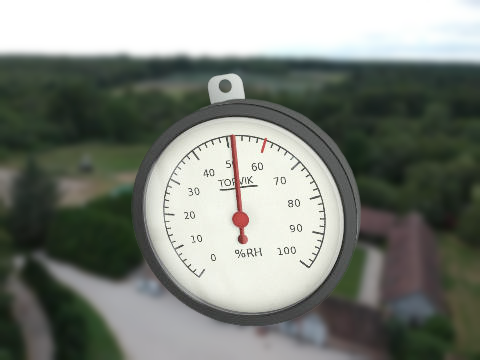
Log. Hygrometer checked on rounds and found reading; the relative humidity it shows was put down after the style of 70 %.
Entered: 52 %
